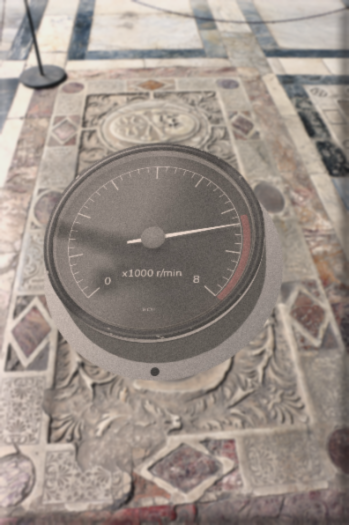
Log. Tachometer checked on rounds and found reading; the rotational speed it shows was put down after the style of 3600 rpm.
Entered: 6400 rpm
